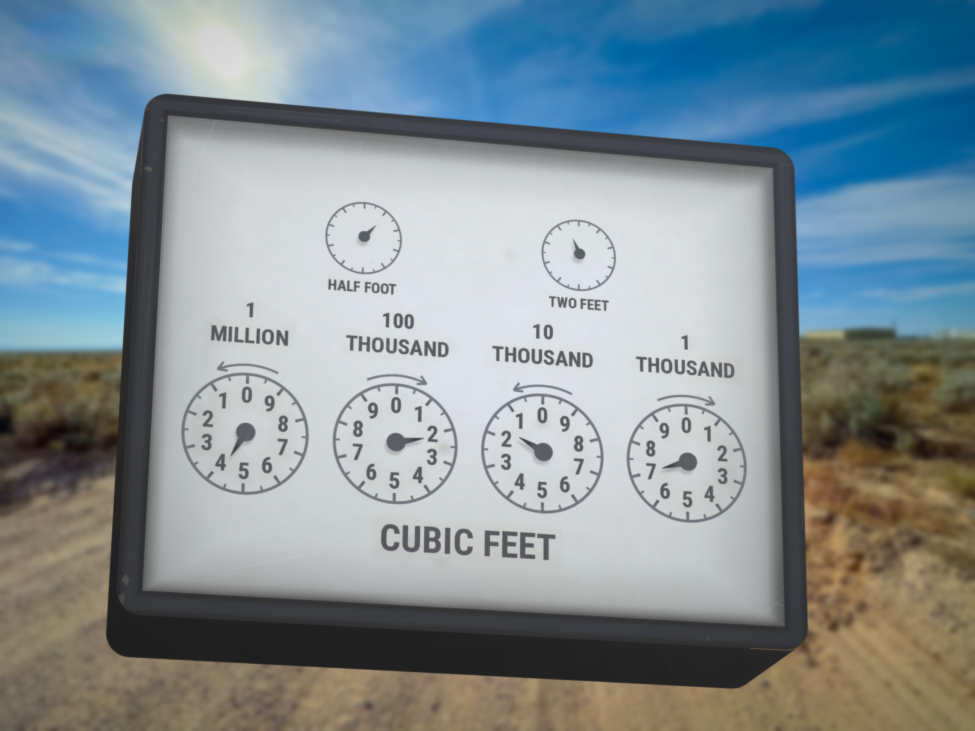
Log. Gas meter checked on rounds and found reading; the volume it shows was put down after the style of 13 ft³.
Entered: 421700 ft³
